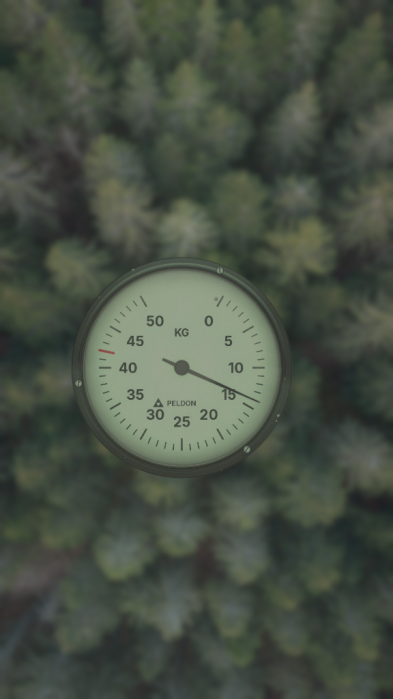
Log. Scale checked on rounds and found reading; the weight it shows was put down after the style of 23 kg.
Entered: 14 kg
